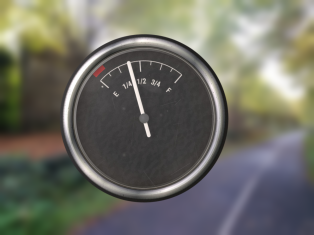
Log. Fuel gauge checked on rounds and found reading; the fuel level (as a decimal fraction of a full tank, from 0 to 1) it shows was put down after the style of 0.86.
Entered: 0.375
